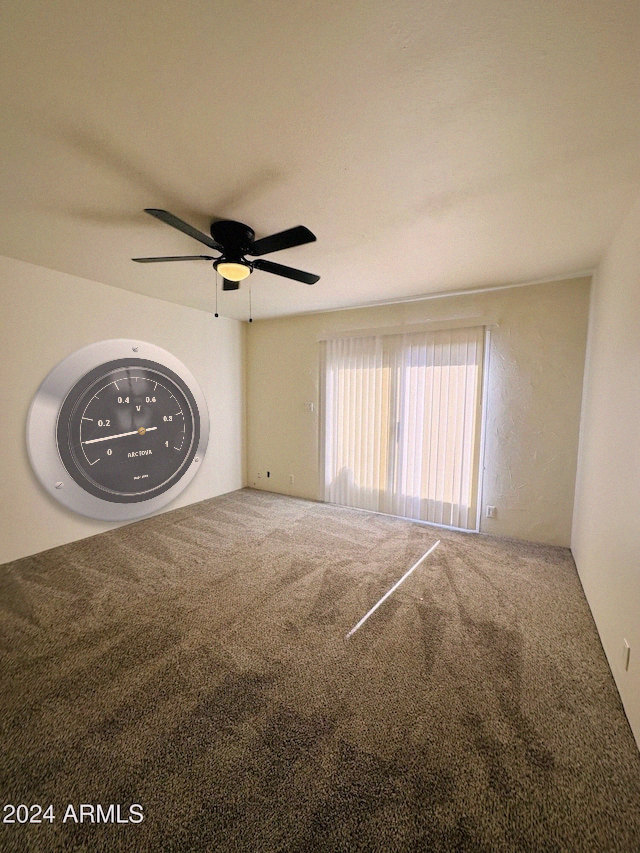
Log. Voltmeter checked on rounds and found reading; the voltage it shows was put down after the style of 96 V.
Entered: 0.1 V
